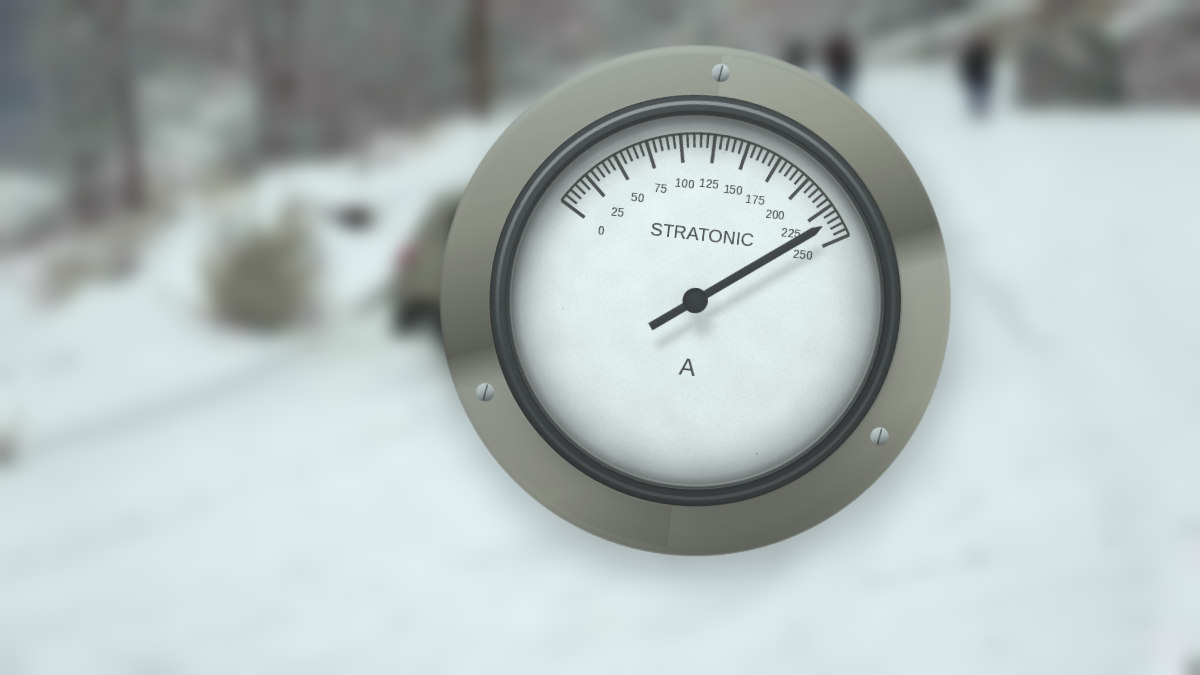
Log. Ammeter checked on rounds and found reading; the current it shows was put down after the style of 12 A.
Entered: 235 A
